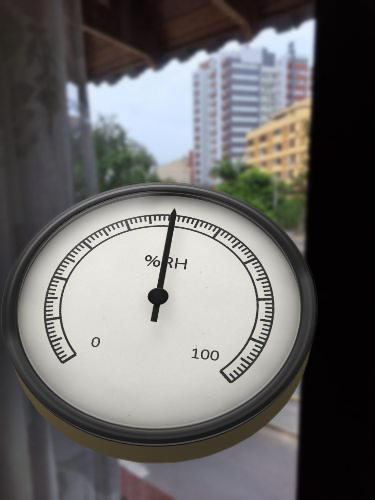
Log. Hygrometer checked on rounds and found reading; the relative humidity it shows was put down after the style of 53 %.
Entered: 50 %
